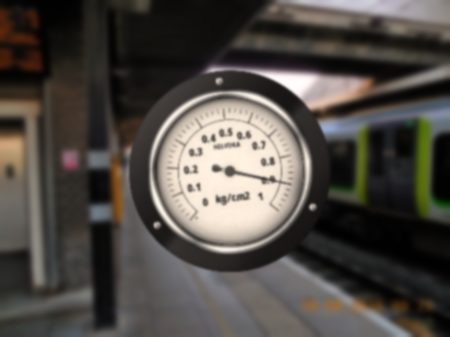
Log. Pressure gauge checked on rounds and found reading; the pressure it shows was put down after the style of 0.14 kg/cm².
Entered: 0.9 kg/cm²
